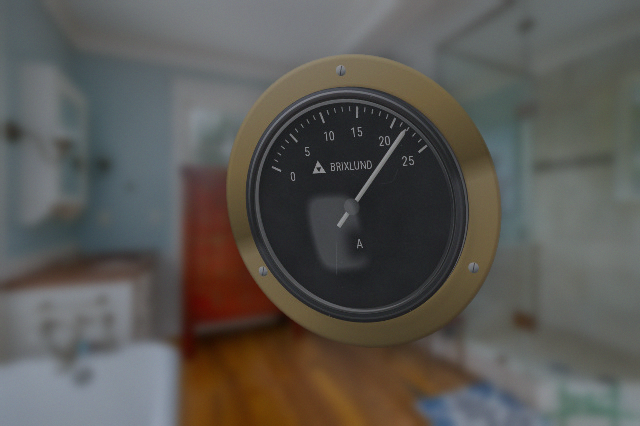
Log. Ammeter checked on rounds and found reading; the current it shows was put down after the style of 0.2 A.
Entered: 22 A
